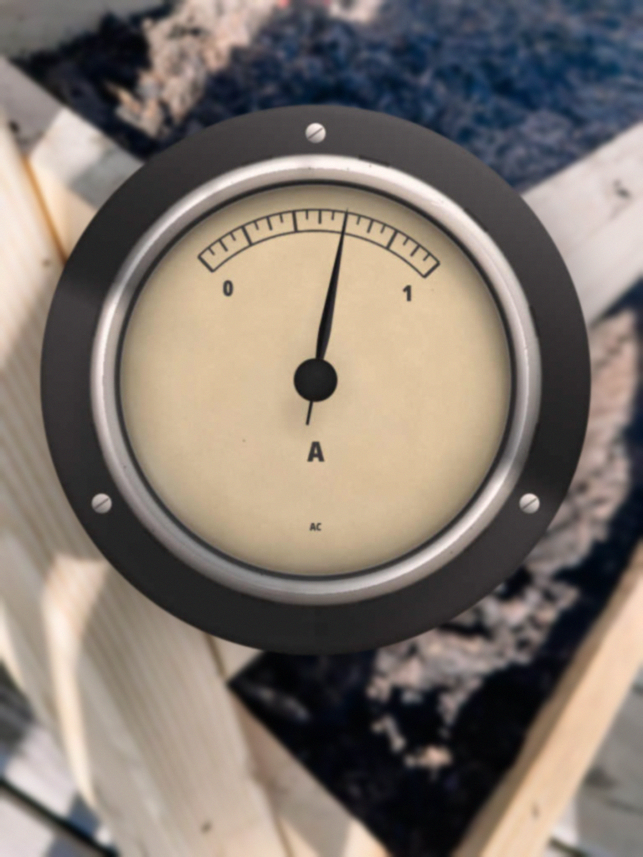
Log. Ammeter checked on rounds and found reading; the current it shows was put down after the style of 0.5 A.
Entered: 0.6 A
